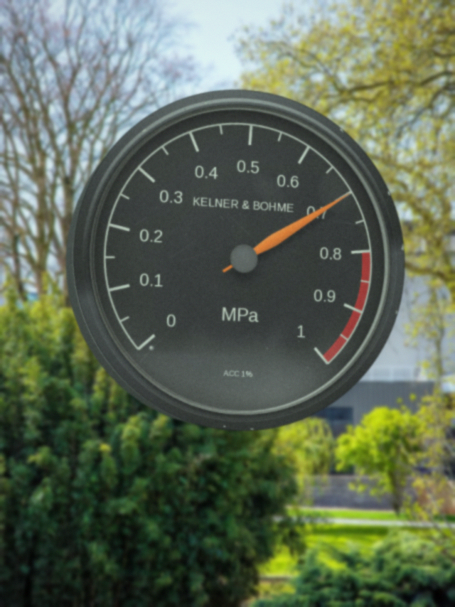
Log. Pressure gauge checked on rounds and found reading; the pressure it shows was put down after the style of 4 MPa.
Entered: 0.7 MPa
